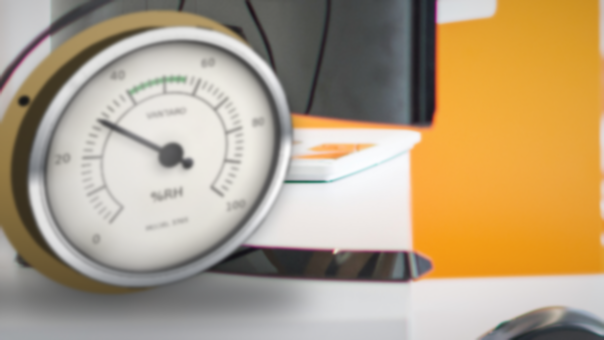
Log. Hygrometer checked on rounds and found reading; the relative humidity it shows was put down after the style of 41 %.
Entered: 30 %
